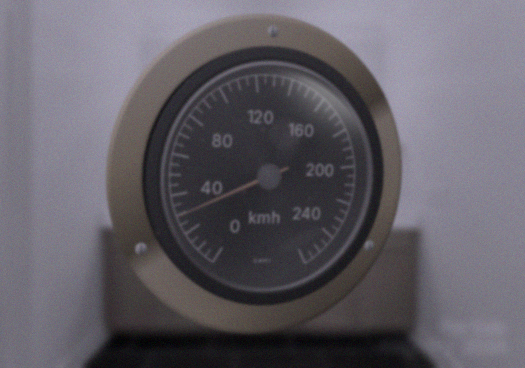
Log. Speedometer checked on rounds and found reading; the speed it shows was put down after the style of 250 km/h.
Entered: 30 km/h
